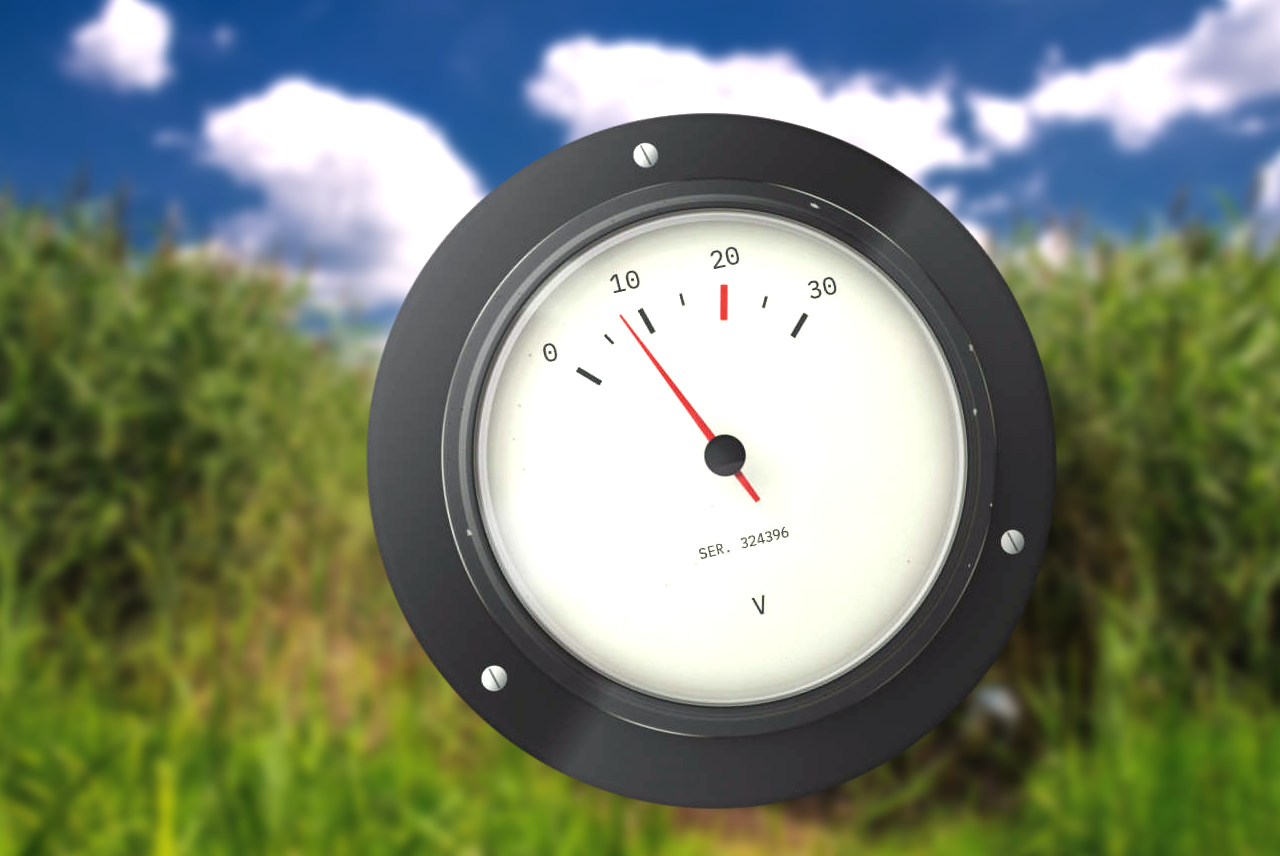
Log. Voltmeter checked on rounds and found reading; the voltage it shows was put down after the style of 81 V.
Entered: 7.5 V
